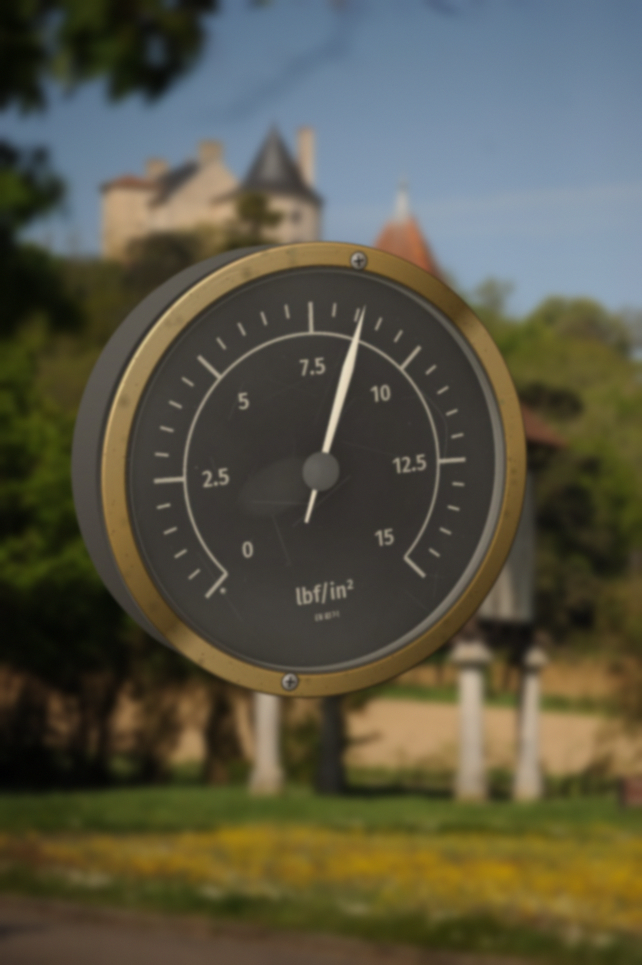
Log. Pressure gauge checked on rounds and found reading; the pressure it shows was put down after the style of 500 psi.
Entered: 8.5 psi
